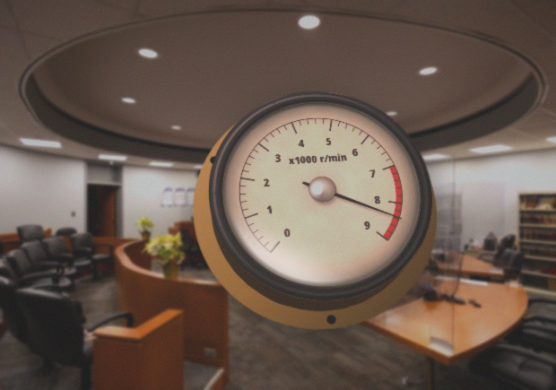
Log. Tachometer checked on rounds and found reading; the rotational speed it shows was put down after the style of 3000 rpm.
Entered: 8400 rpm
